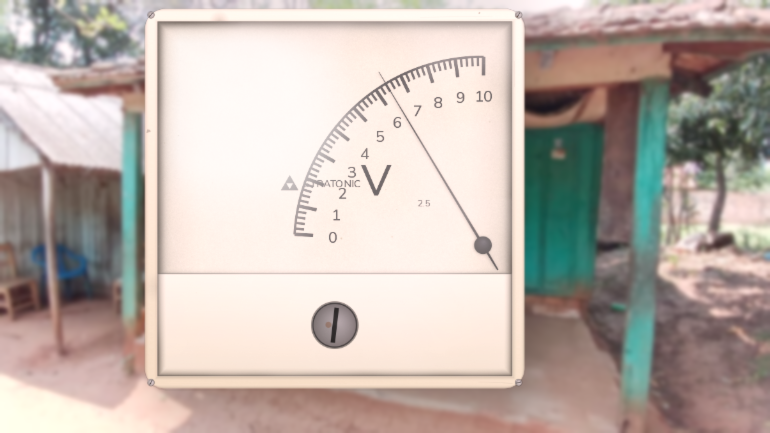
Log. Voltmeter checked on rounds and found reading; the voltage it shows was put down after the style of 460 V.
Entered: 6.4 V
